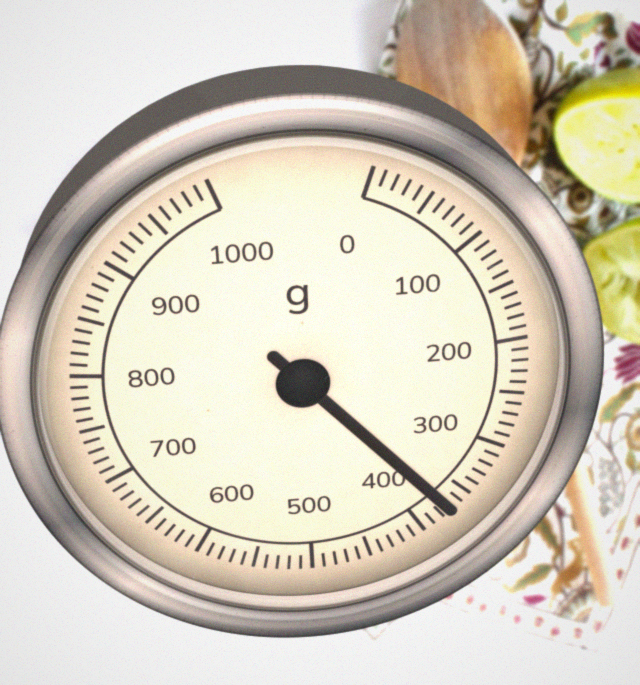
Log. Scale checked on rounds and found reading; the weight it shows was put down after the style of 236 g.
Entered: 370 g
